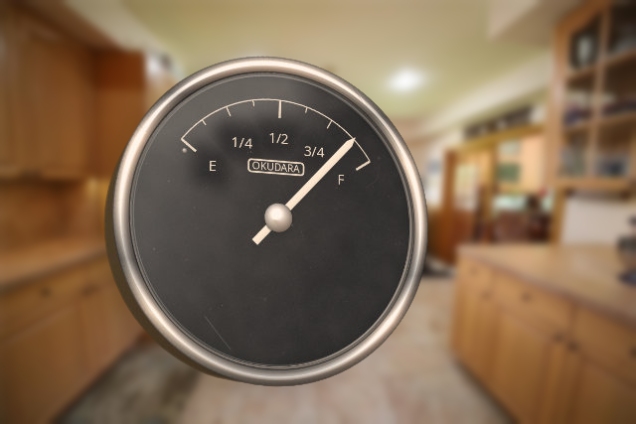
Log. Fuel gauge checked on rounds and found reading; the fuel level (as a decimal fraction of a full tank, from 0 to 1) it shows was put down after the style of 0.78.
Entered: 0.875
